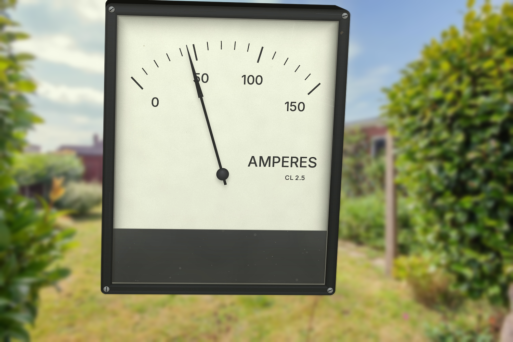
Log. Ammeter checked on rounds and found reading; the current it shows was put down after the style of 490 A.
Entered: 45 A
